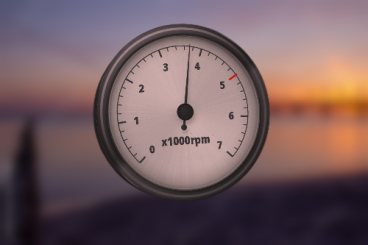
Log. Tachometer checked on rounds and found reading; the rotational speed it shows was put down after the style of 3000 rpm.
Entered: 3700 rpm
